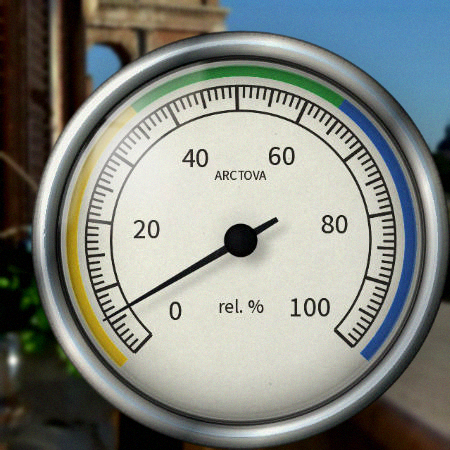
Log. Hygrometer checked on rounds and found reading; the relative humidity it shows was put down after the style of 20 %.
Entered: 6 %
